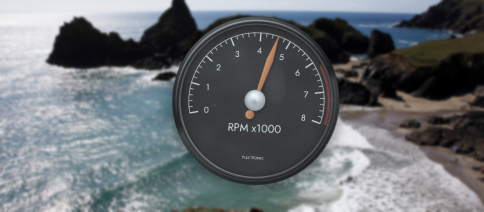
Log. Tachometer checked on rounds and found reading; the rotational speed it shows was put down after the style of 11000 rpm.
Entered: 4600 rpm
